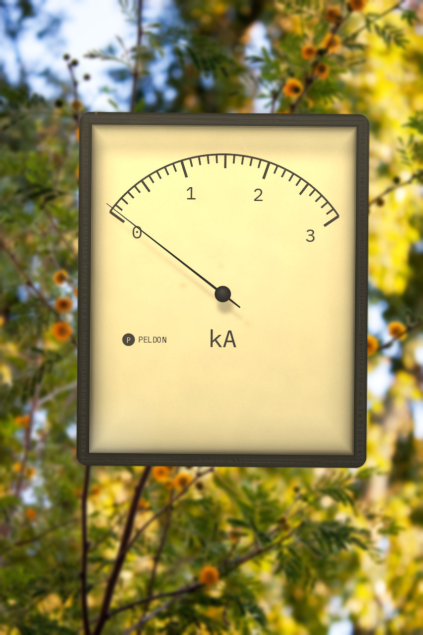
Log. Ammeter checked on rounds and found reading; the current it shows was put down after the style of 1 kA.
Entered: 0.05 kA
